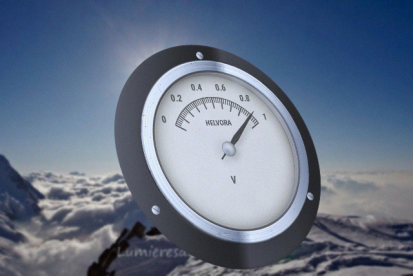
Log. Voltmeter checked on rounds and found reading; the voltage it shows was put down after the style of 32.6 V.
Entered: 0.9 V
